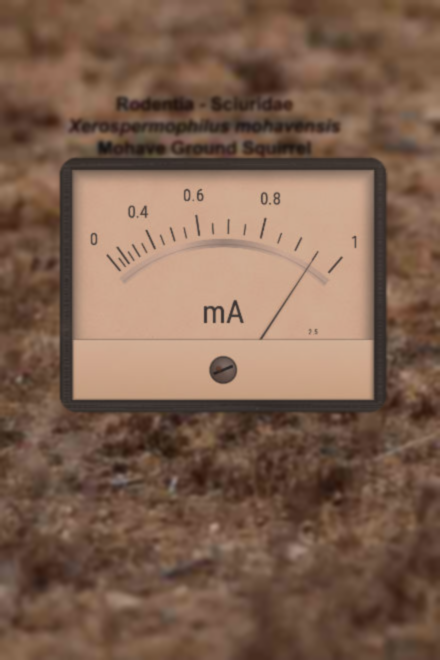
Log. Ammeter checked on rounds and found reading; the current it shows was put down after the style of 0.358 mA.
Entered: 0.95 mA
